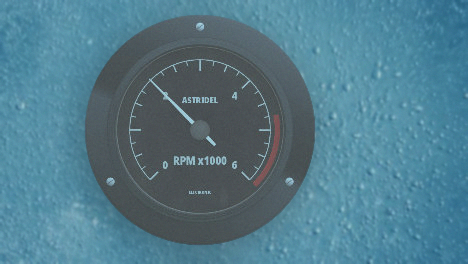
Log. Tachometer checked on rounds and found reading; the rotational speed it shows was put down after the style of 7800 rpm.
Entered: 2000 rpm
